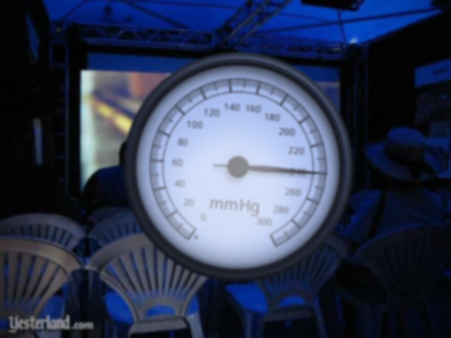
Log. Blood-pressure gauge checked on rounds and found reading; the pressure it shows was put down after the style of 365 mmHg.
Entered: 240 mmHg
